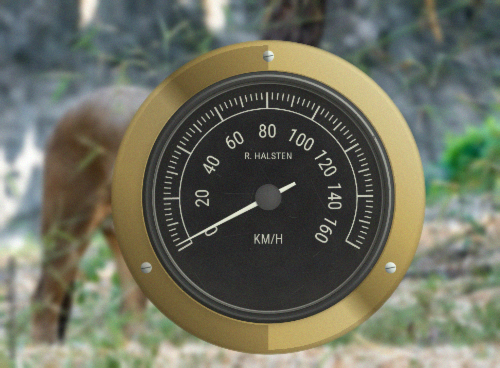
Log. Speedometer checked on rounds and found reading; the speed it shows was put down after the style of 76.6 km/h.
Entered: 2 km/h
